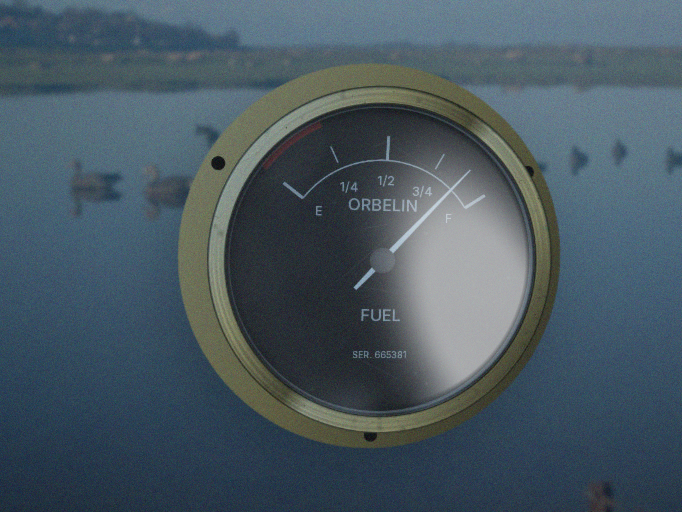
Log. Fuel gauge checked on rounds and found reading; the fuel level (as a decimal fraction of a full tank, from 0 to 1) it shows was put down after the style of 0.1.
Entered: 0.875
